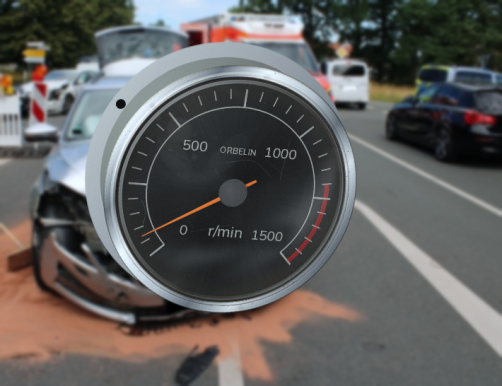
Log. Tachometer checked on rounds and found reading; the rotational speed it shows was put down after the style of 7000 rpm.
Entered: 75 rpm
